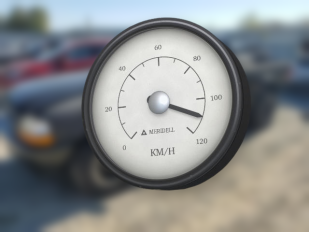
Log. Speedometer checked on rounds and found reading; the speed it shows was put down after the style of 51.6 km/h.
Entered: 110 km/h
